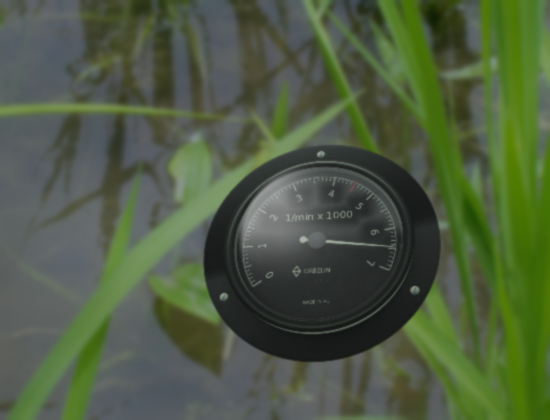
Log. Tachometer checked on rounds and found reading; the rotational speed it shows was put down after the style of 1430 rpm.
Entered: 6500 rpm
